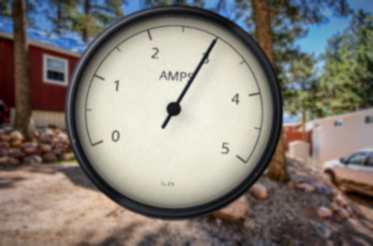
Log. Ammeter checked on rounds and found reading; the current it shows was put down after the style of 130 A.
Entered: 3 A
